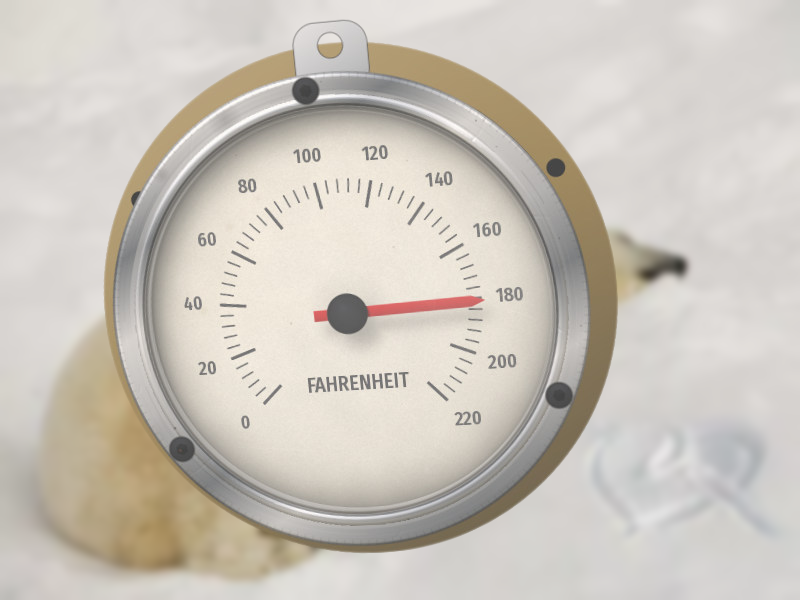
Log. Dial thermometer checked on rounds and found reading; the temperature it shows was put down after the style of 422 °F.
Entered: 180 °F
